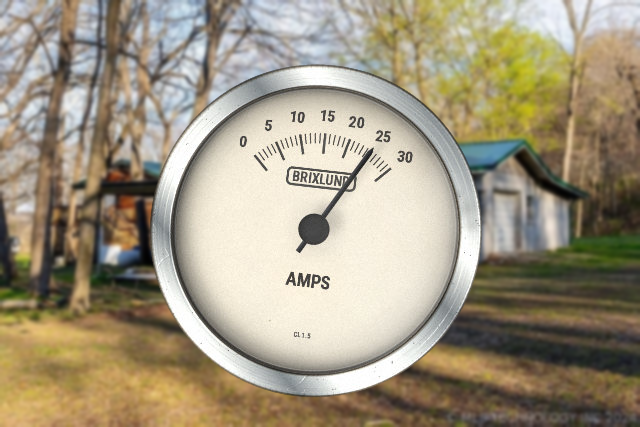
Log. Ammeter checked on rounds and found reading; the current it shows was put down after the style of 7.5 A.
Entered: 25 A
